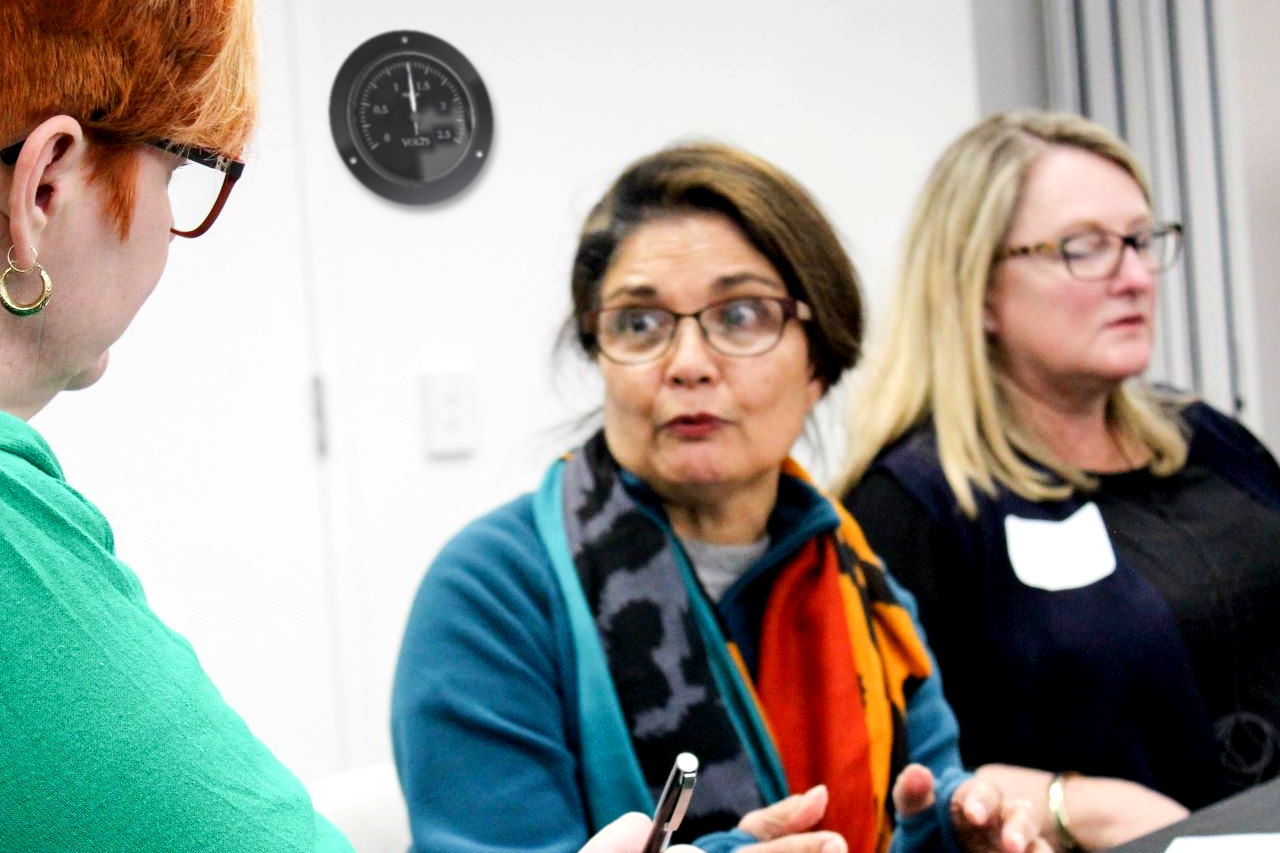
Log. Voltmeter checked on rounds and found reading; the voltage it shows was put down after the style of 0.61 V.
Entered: 1.25 V
